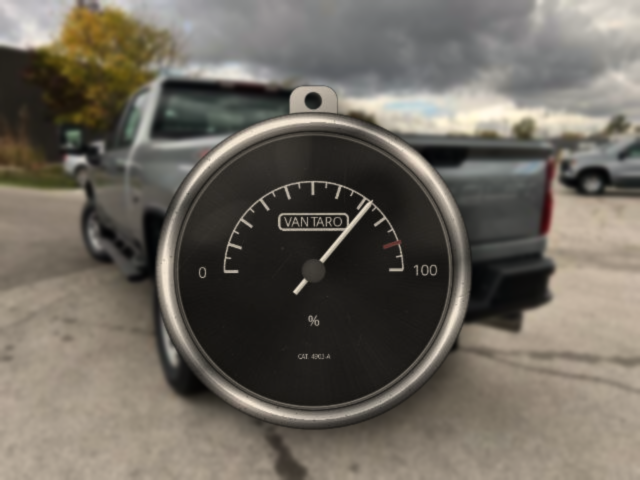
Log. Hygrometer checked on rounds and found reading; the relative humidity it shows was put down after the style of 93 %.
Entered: 72.5 %
